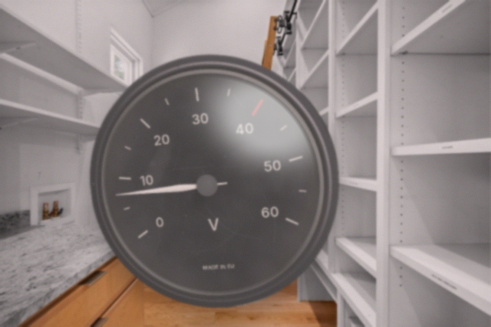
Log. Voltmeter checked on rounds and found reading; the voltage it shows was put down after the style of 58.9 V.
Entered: 7.5 V
